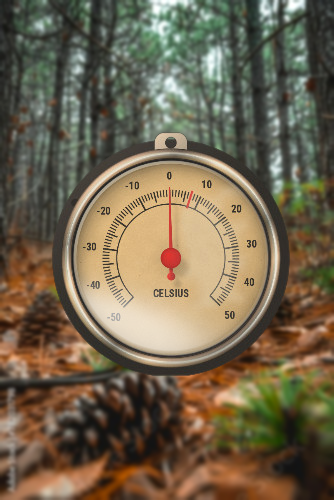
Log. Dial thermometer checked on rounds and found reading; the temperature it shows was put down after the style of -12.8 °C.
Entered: 0 °C
